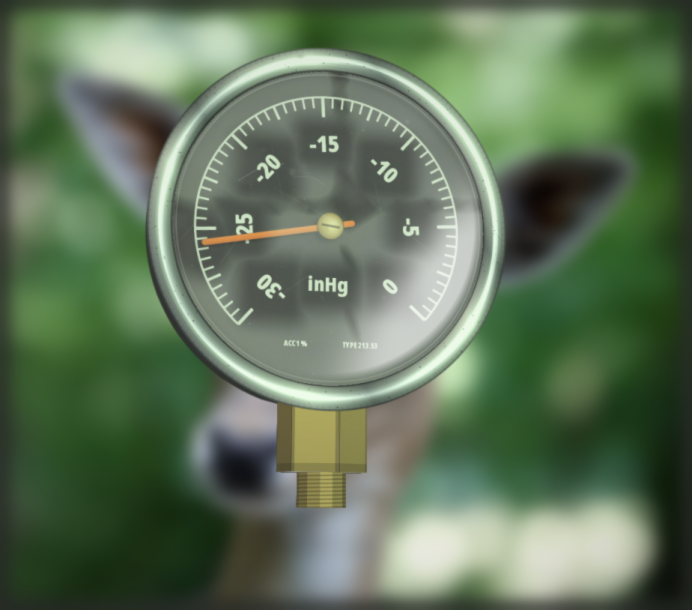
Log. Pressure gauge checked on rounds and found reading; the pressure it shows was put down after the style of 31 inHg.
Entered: -25.75 inHg
